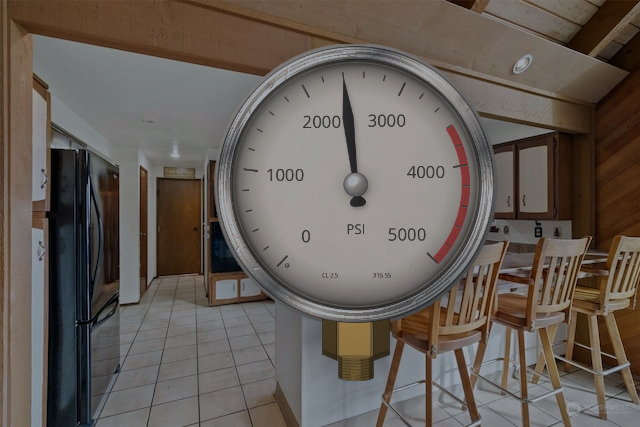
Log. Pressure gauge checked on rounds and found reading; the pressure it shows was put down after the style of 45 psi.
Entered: 2400 psi
